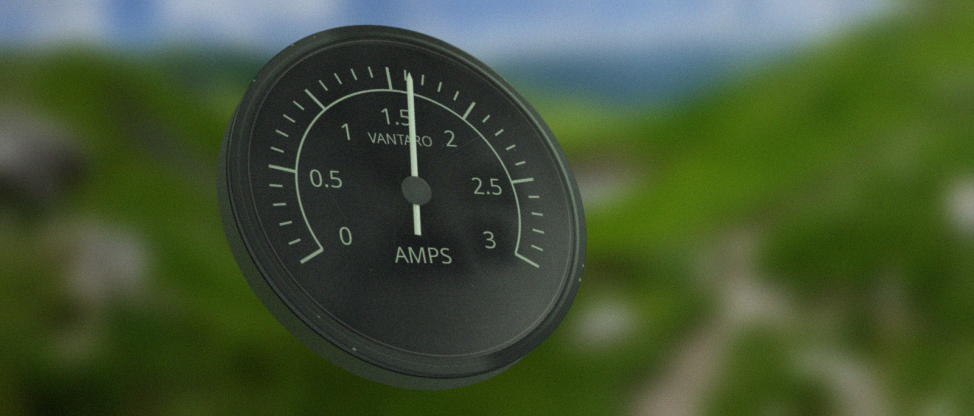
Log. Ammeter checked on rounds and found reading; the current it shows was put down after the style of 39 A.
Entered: 1.6 A
